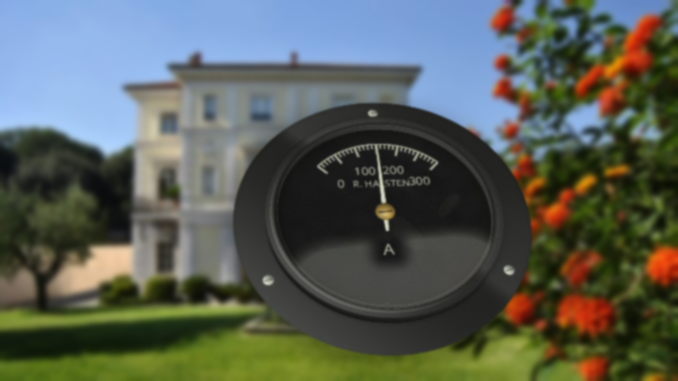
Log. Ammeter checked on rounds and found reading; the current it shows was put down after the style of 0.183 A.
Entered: 150 A
